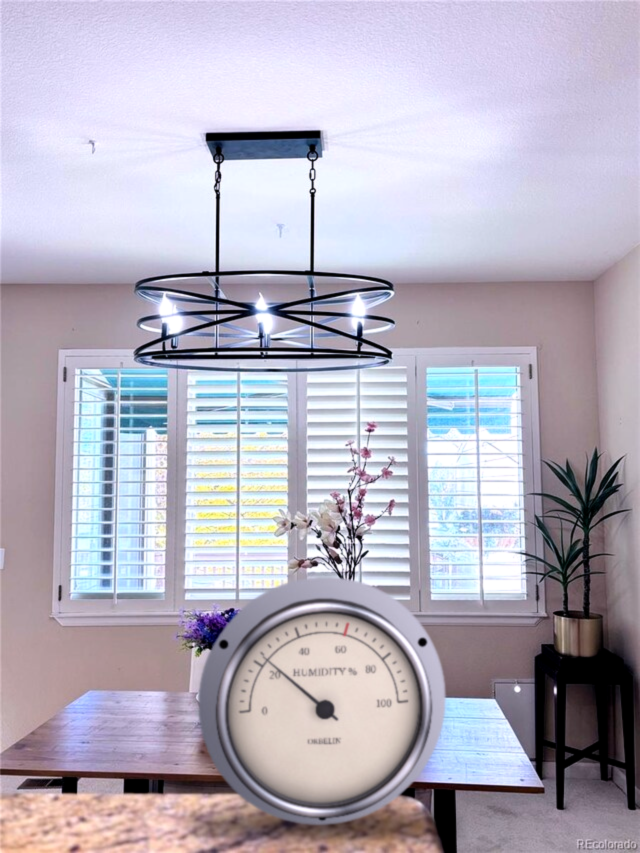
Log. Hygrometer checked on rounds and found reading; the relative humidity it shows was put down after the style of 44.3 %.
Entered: 24 %
